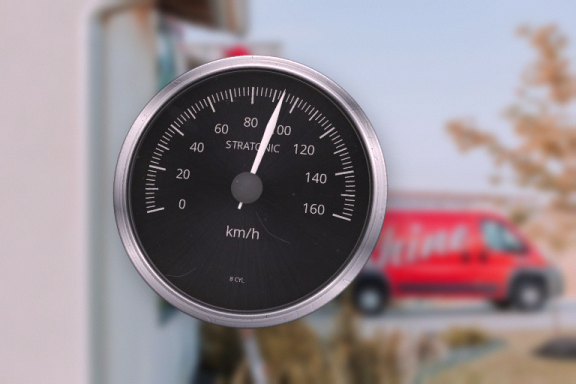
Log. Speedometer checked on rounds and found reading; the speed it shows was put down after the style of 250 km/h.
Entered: 94 km/h
